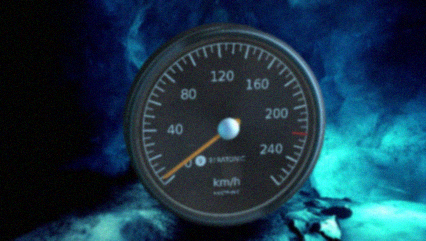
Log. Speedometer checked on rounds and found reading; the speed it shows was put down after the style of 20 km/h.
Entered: 5 km/h
